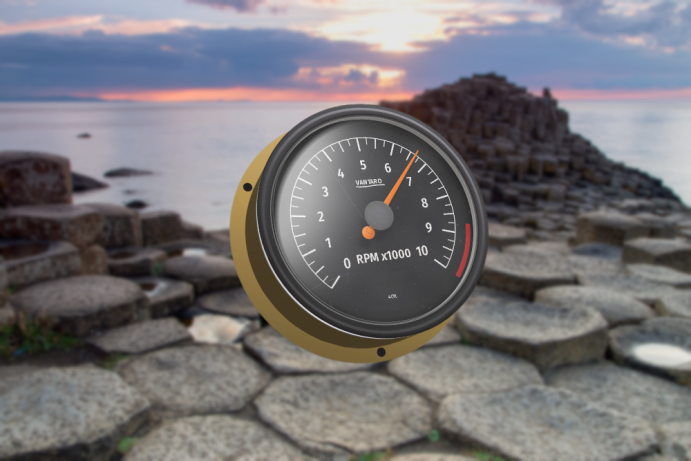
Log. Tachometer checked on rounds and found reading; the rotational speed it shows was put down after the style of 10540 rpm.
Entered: 6625 rpm
